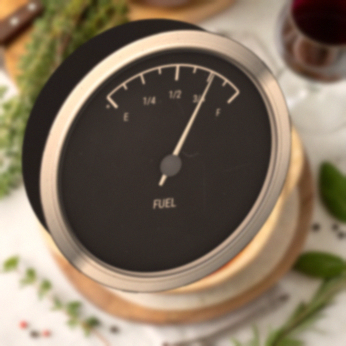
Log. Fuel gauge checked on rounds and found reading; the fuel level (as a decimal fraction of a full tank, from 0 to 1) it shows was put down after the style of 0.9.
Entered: 0.75
